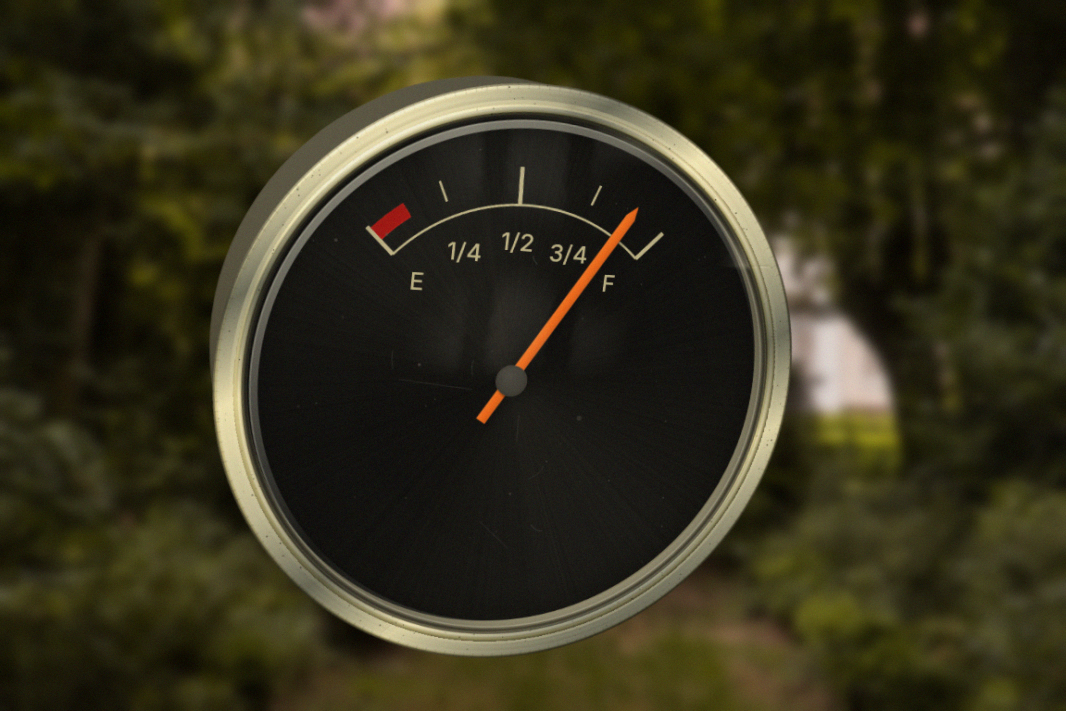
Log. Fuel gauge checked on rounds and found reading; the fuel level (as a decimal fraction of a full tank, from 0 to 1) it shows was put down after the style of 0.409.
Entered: 0.875
